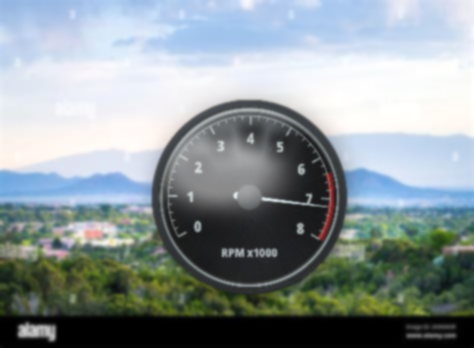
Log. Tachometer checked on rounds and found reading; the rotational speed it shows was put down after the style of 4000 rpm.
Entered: 7200 rpm
